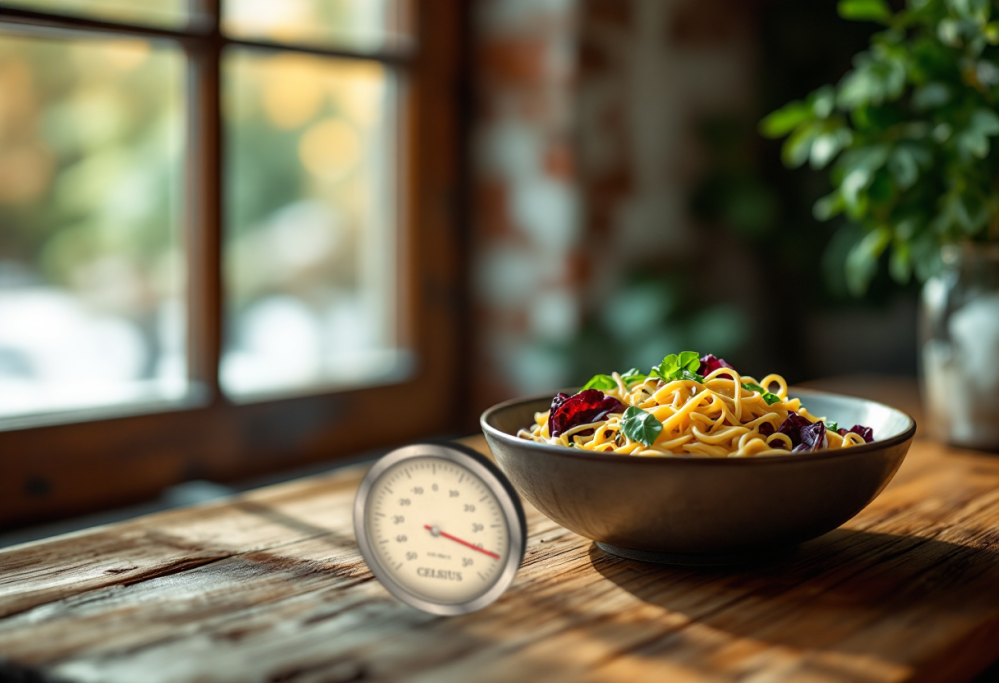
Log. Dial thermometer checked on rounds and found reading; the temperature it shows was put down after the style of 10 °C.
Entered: 40 °C
